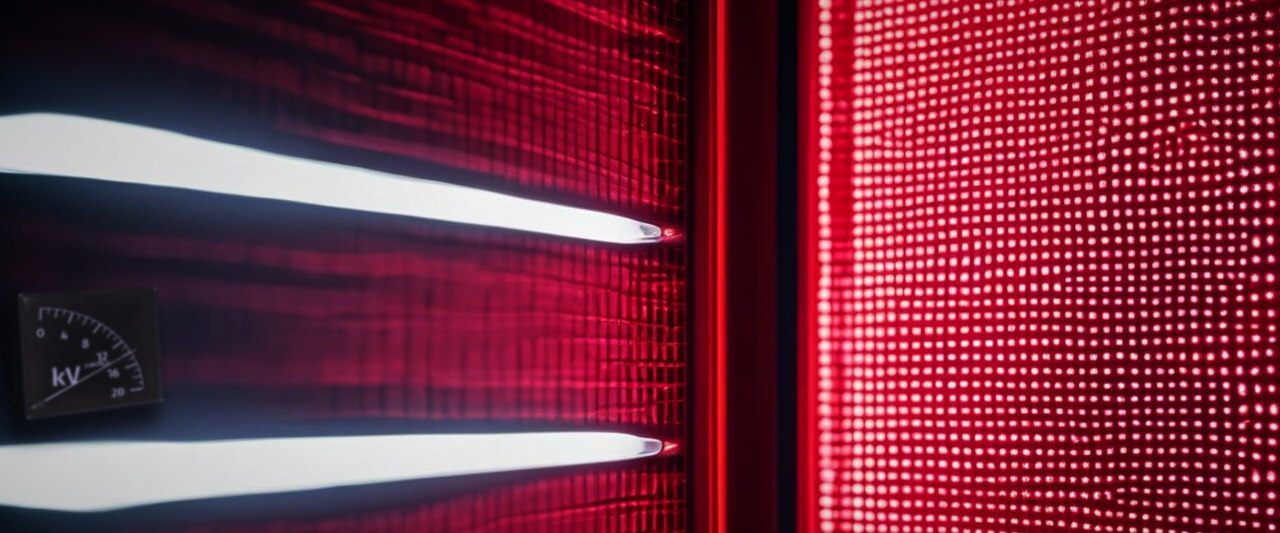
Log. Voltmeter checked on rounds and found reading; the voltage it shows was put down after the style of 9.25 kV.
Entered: 14 kV
